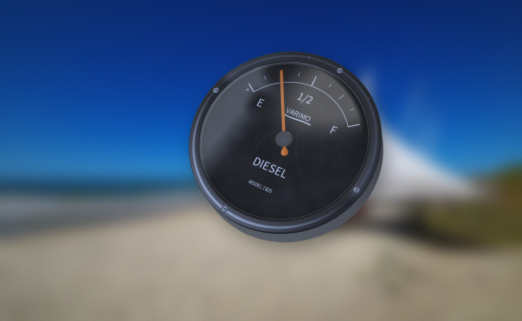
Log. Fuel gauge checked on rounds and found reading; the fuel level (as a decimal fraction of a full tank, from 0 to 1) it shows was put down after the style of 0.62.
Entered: 0.25
